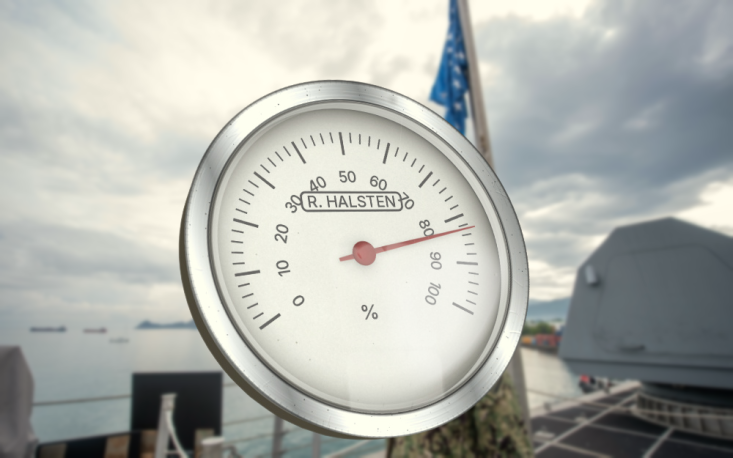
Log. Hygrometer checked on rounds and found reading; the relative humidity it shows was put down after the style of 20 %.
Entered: 83 %
